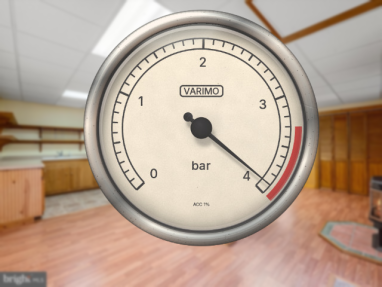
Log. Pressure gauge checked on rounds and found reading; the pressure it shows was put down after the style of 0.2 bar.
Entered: 3.9 bar
